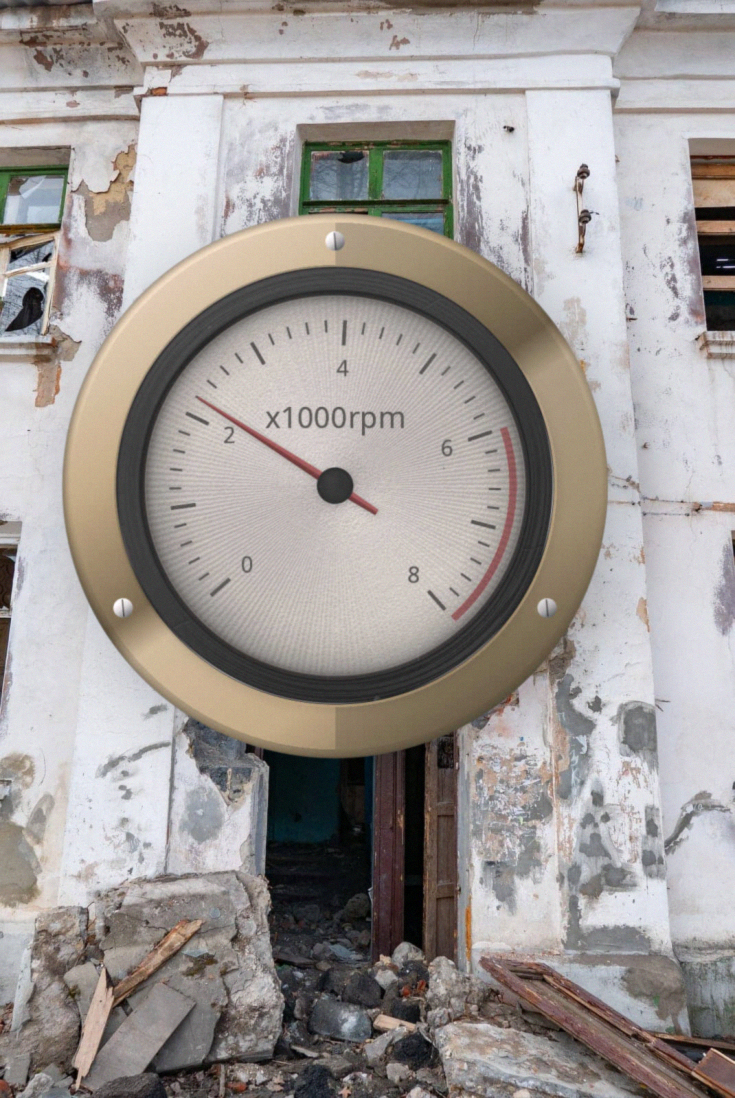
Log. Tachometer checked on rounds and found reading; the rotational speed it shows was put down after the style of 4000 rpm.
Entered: 2200 rpm
